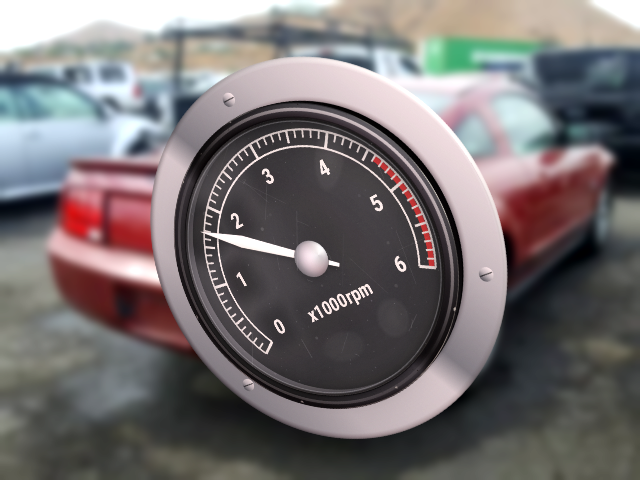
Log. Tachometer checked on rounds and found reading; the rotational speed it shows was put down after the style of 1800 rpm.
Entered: 1700 rpm
